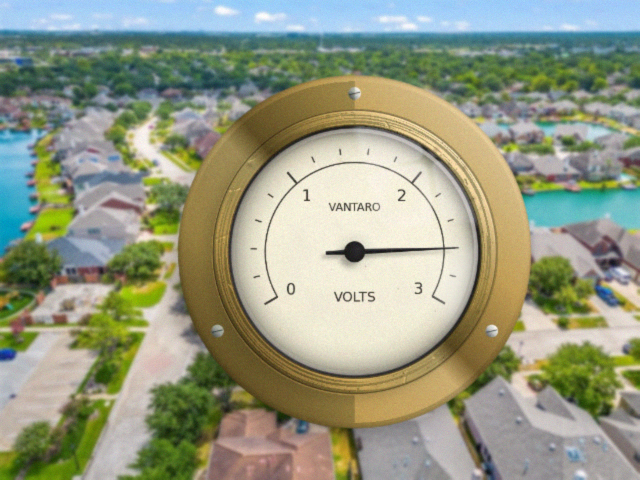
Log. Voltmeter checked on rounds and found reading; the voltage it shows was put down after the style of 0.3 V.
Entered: 2.6 V
